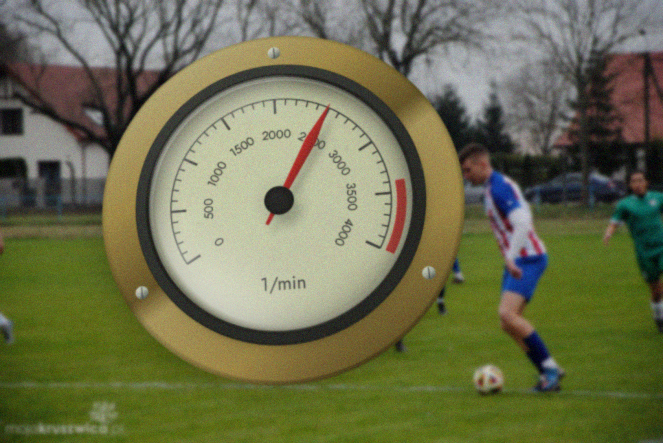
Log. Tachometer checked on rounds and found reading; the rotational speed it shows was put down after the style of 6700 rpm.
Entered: 2500 rpm
